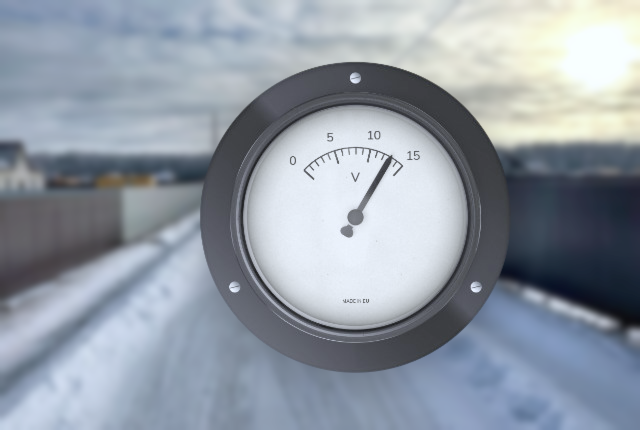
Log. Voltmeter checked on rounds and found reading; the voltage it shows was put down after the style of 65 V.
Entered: 13 V
